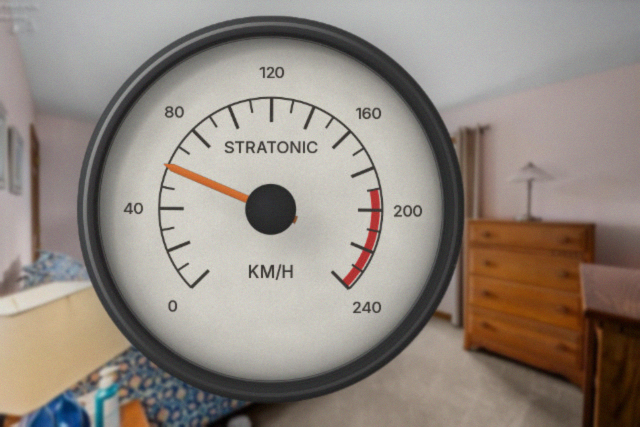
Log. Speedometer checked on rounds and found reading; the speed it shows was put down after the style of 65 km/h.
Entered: 60 km/h
